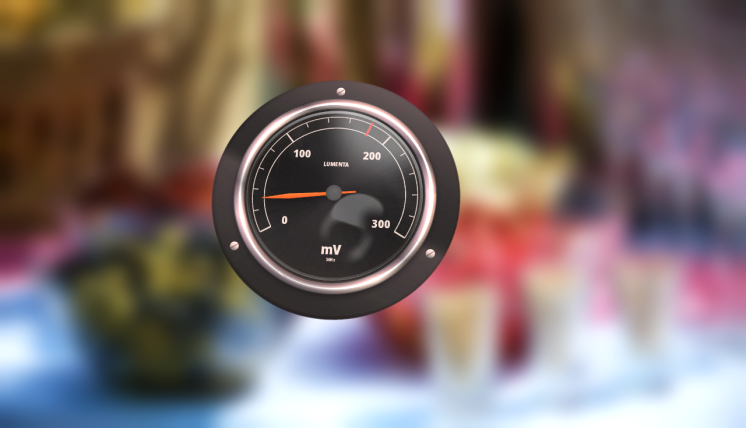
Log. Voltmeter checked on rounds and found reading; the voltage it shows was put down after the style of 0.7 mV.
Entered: 30 mV
